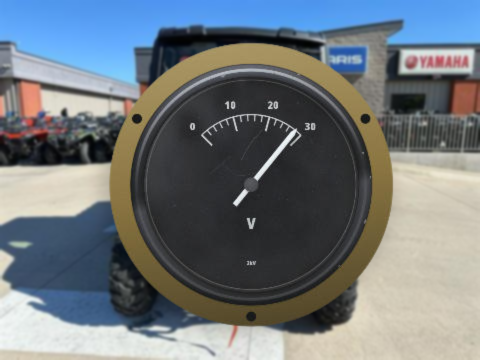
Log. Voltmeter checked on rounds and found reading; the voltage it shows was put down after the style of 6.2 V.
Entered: 28 V
